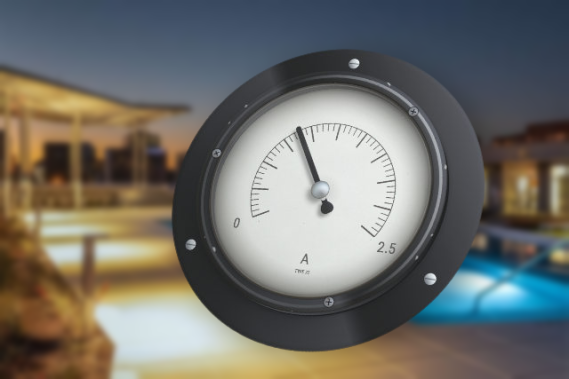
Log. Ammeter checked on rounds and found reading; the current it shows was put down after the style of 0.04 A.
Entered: 0.9 A
